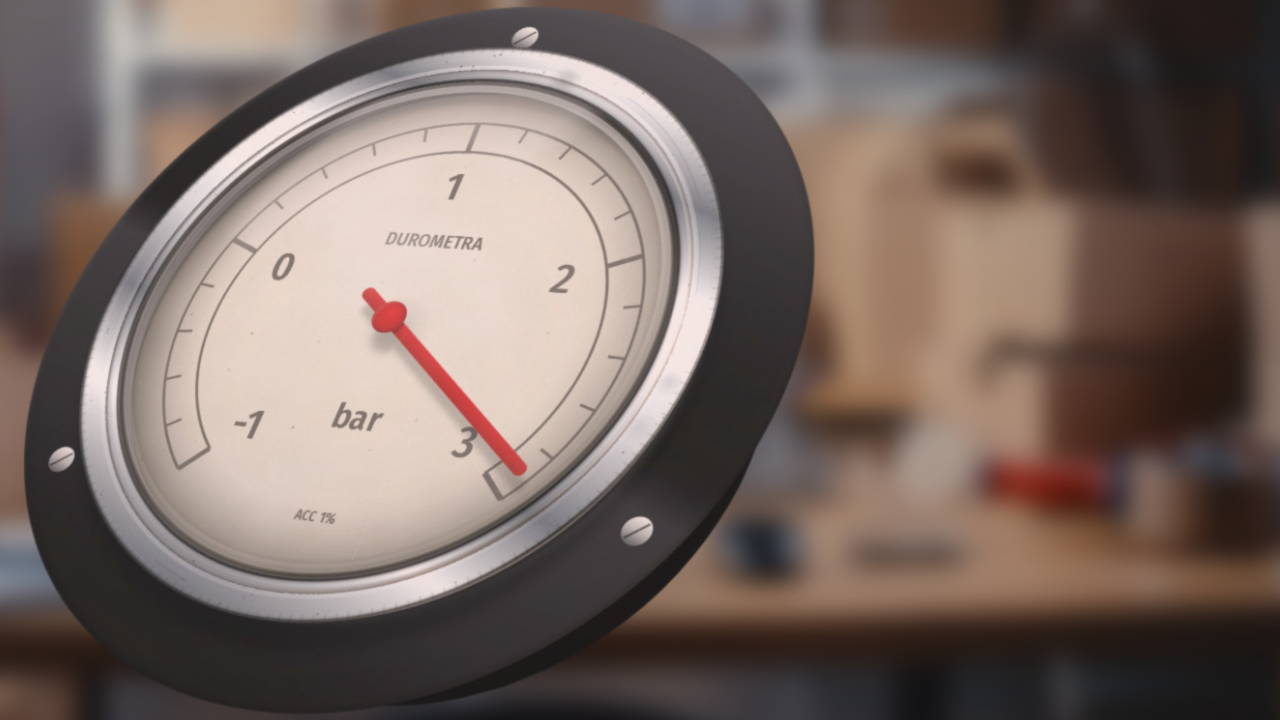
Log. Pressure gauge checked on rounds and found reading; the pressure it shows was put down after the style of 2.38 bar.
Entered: 2.9 bar
